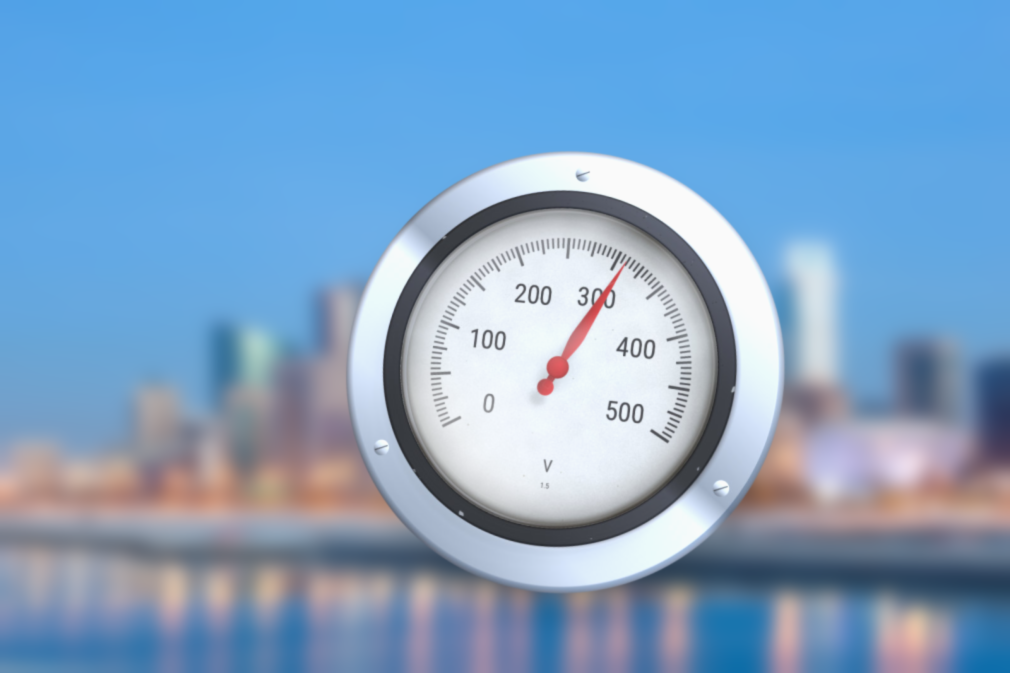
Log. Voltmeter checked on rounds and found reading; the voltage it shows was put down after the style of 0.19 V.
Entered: 310 V
